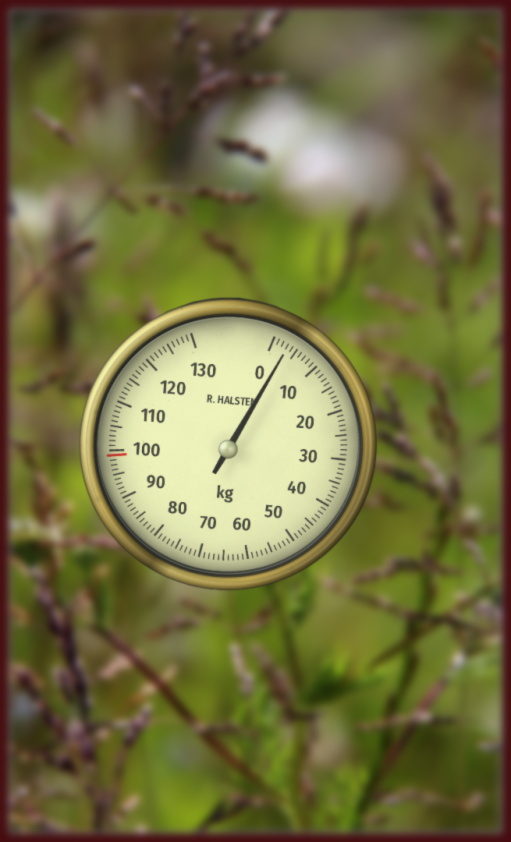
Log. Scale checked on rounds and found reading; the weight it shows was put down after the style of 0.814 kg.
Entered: 3 kg
